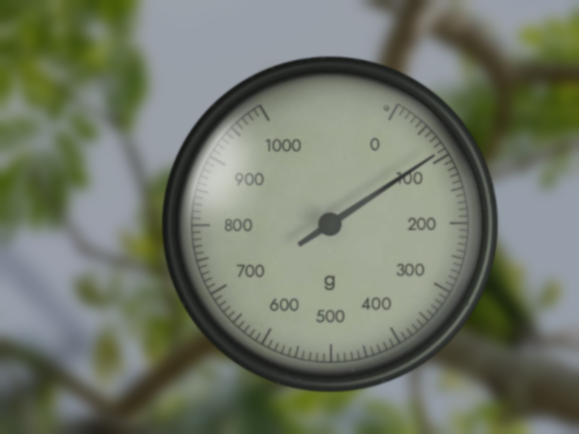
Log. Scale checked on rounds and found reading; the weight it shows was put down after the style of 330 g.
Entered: 90 g
